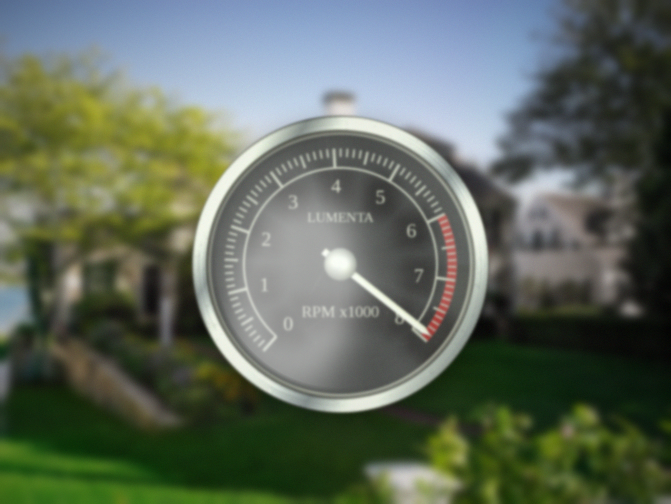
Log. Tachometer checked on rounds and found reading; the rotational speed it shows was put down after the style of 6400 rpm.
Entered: 7900 rpm
